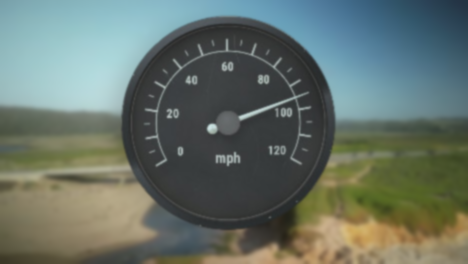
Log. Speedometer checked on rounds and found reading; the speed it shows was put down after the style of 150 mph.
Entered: 95 mph
